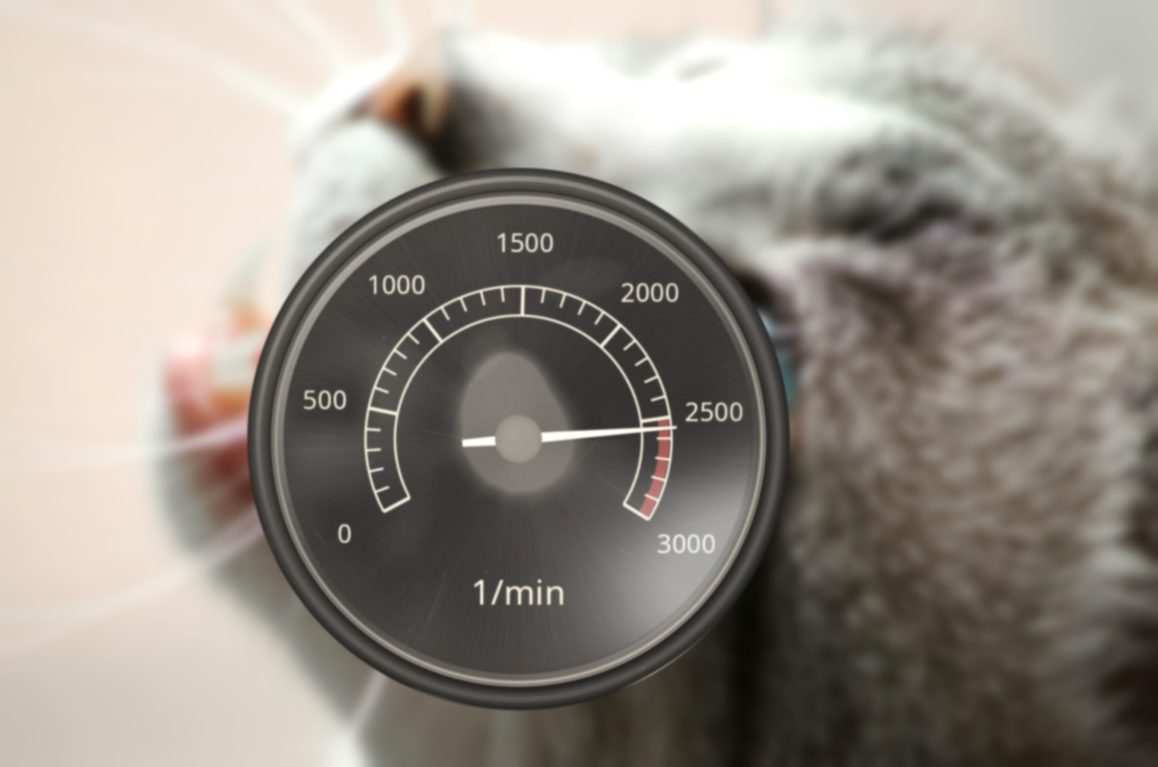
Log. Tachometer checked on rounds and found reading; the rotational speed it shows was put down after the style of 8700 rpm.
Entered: 2550 rpm
